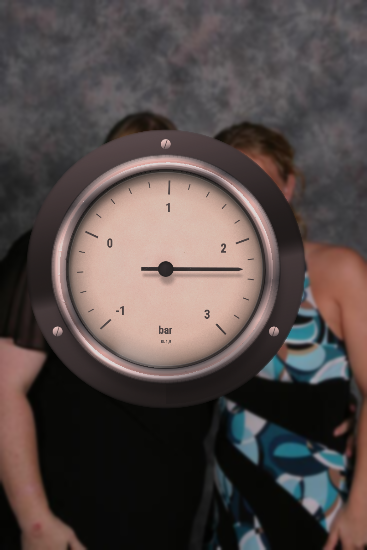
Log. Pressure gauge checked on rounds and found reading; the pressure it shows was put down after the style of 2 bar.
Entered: 2.3 bar
